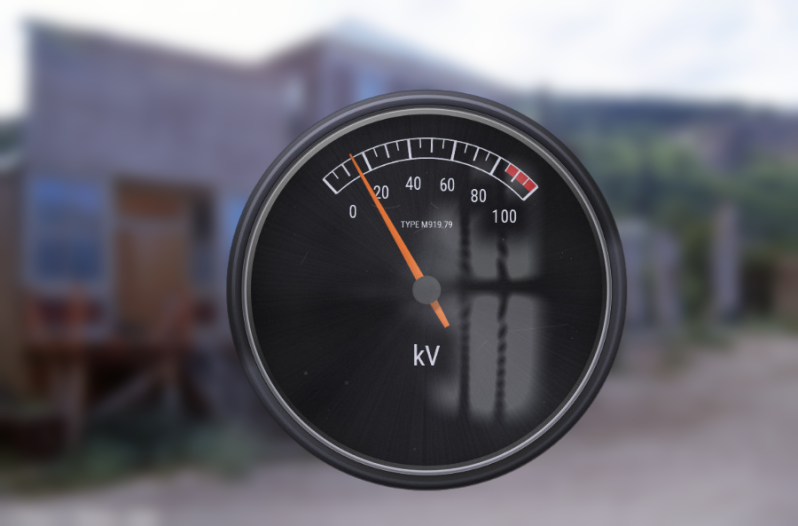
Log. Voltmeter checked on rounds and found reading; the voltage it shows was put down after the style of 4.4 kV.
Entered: 15 kV
